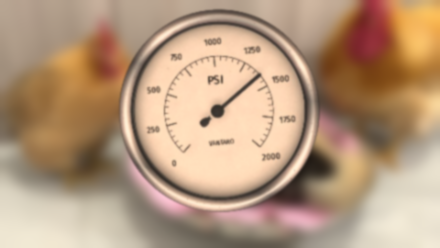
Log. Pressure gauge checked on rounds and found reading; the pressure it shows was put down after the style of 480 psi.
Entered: 1400 psi
